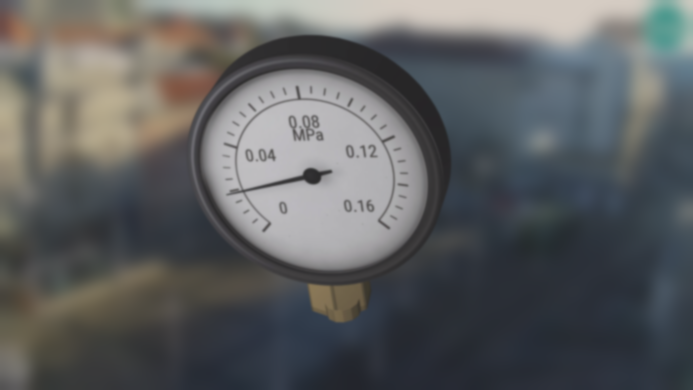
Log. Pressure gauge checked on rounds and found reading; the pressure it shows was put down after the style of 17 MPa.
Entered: 0.02 MPa
